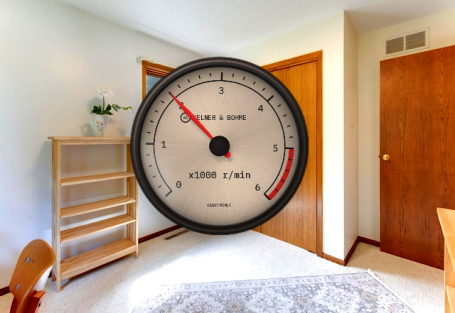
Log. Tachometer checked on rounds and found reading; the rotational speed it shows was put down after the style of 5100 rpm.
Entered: 2000 rpm
